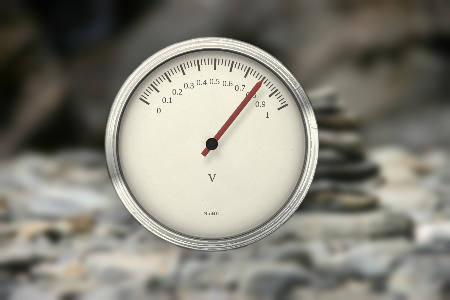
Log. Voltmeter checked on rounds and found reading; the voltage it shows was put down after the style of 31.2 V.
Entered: 0.8 V
